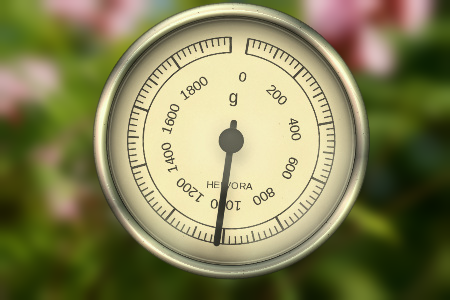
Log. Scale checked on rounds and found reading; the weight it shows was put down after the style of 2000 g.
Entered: 1020 g
